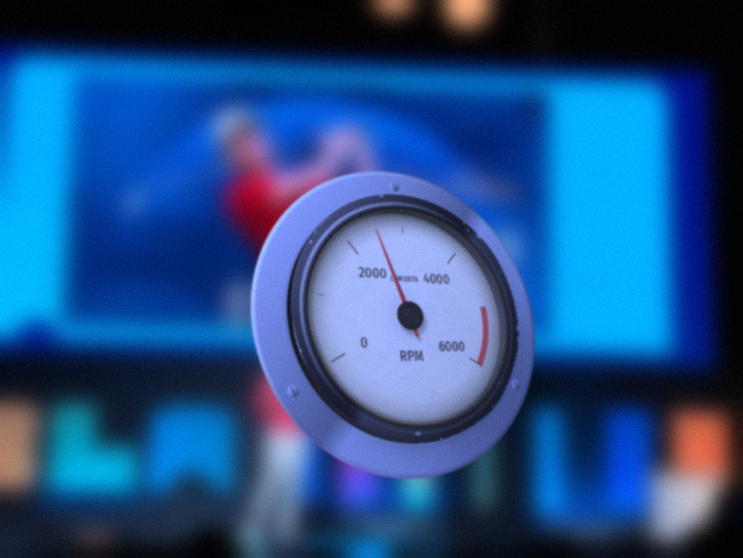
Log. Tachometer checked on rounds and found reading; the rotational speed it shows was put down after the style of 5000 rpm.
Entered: 2500 rpm
